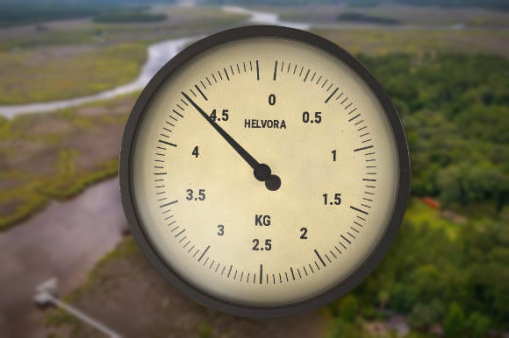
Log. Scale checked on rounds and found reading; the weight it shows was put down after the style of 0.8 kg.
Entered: 4.4 kg
